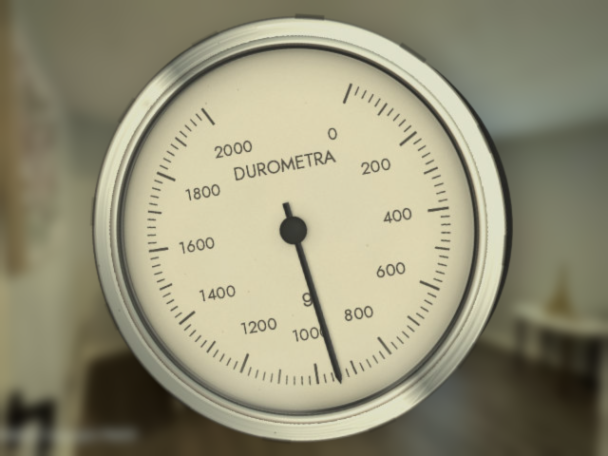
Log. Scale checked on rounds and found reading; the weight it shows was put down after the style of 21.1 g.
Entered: 940 g
